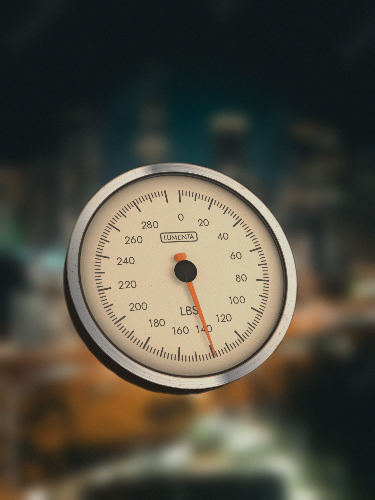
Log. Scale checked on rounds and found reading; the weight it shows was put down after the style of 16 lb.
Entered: 140 lb
